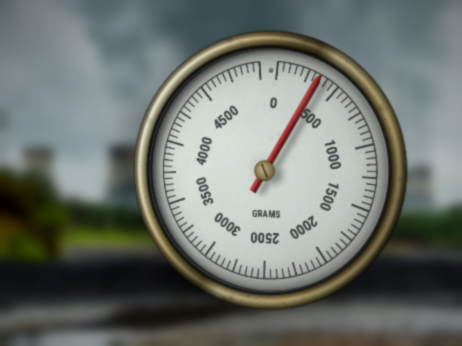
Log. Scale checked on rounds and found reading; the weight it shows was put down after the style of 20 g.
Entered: 350 g
